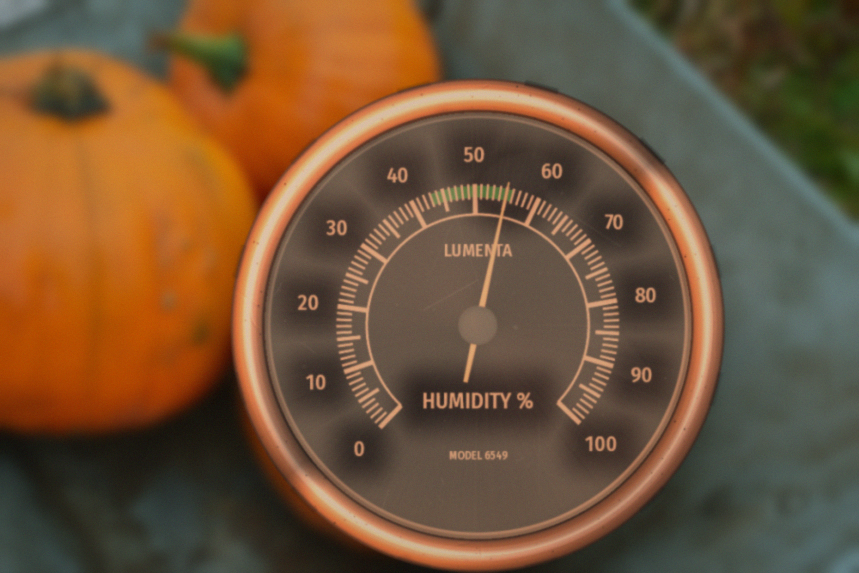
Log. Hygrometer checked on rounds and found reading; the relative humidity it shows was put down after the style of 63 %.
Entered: 55 %
